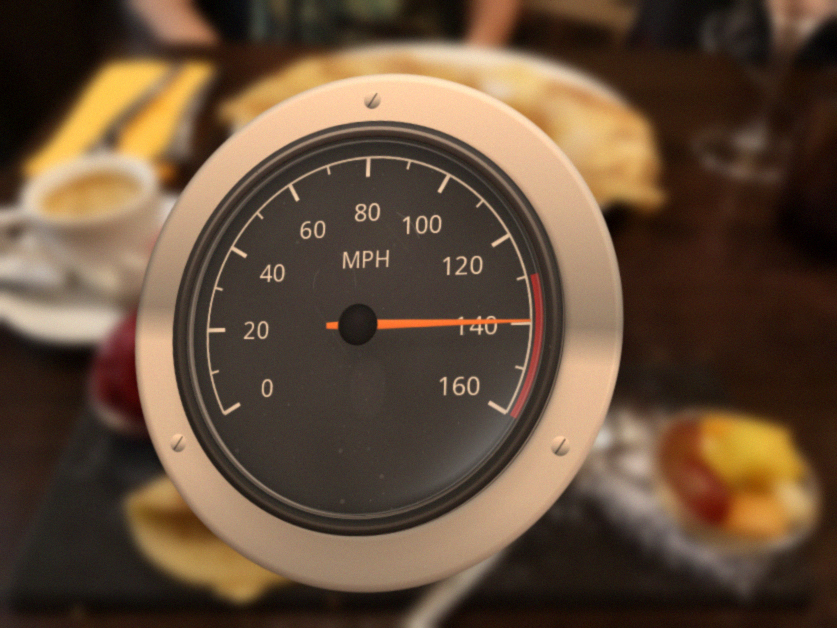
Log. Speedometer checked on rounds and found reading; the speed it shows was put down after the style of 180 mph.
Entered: 140 mph
